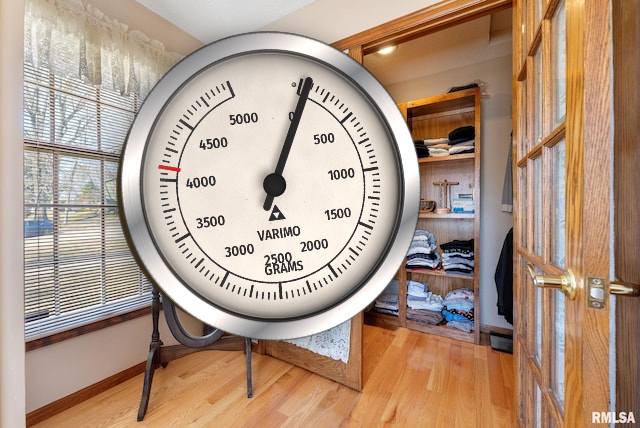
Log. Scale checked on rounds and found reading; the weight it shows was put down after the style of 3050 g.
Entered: 50 g
